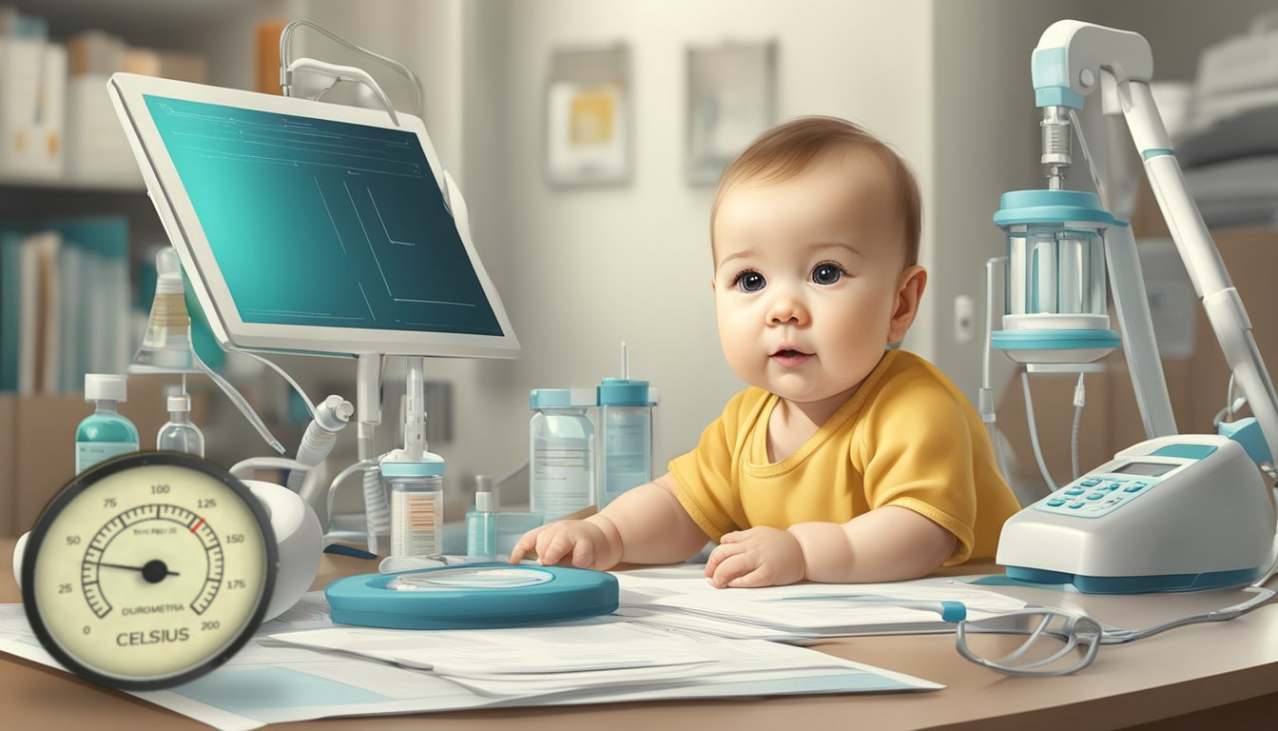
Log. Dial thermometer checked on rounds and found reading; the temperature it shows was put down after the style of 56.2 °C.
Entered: 40 °C
